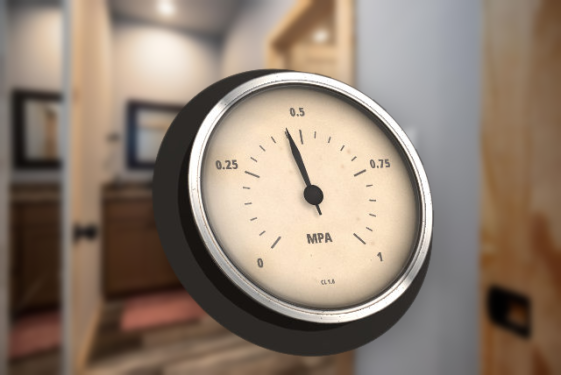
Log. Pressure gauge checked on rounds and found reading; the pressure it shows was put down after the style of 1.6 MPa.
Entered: 0.45 MPa
